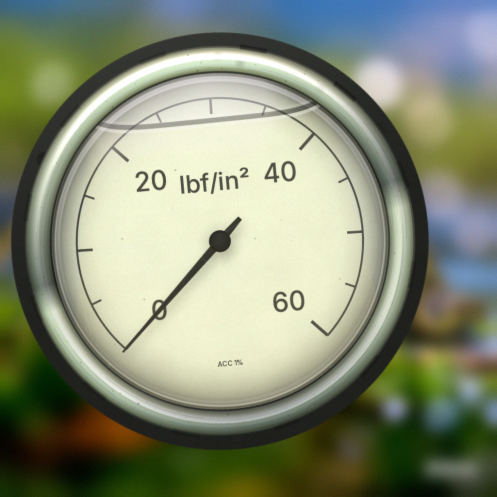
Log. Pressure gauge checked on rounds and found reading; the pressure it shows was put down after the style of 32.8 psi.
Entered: 0 psi
